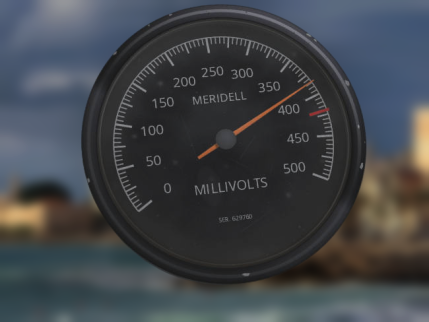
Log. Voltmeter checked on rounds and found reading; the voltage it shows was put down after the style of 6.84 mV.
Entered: 385 mV
